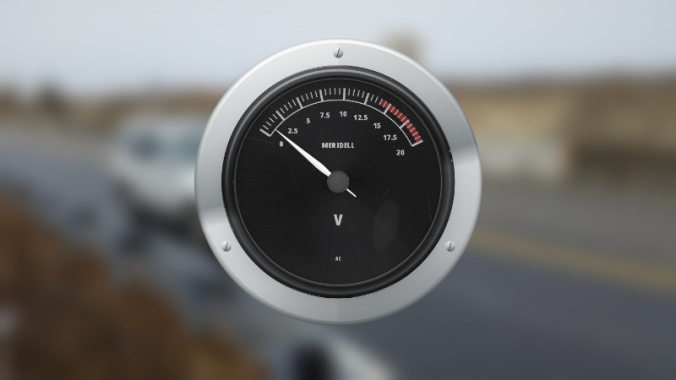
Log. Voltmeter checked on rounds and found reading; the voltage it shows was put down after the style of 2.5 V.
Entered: 1 V
